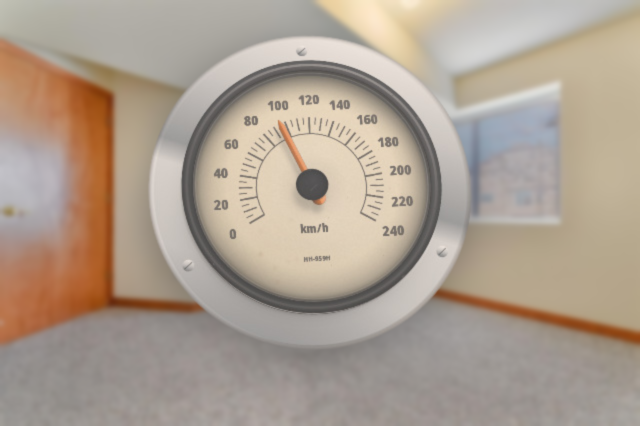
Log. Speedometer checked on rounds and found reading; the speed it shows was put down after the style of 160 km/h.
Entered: 95 km/h
